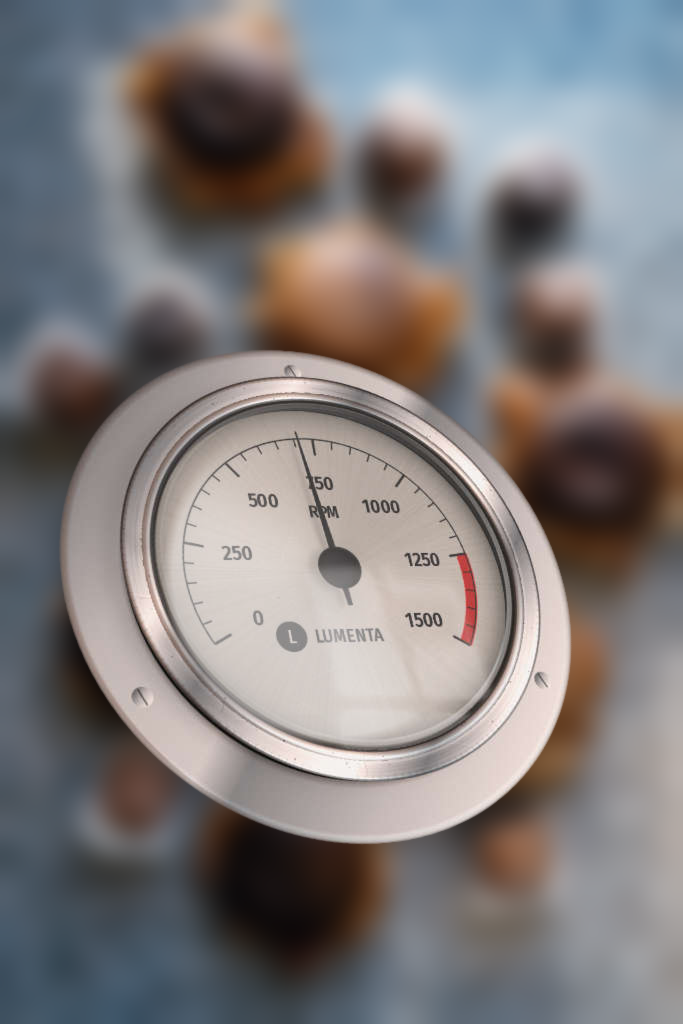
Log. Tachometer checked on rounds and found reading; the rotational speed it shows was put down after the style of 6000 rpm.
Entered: 700 rpm
